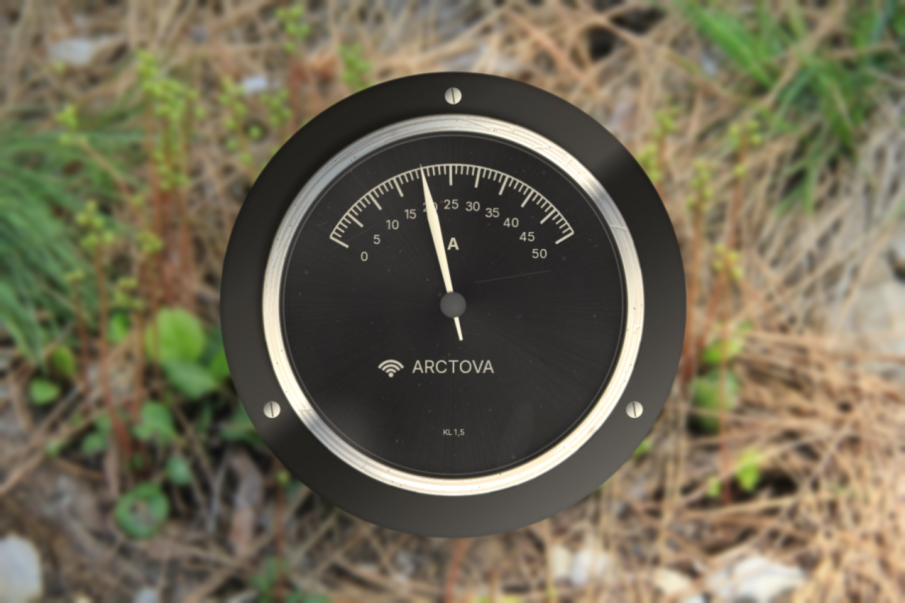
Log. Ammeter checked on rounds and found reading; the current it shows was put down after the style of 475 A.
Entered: 20 A
